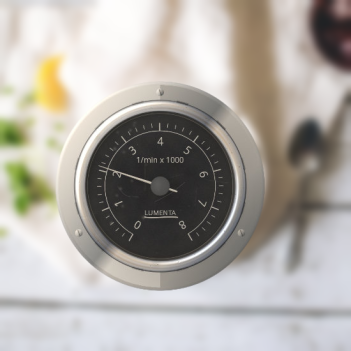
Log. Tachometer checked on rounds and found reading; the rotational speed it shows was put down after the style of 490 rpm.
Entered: 2100 rpm
